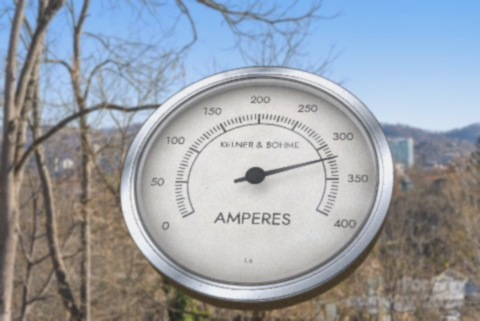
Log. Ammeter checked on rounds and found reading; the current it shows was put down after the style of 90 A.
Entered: 325 A
